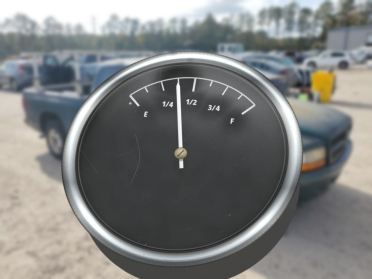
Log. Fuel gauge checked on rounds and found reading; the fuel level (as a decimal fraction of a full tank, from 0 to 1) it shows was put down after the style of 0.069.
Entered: 0.375
